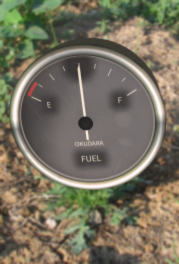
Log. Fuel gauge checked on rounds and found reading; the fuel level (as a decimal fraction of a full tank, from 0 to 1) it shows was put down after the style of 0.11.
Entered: 0.5
